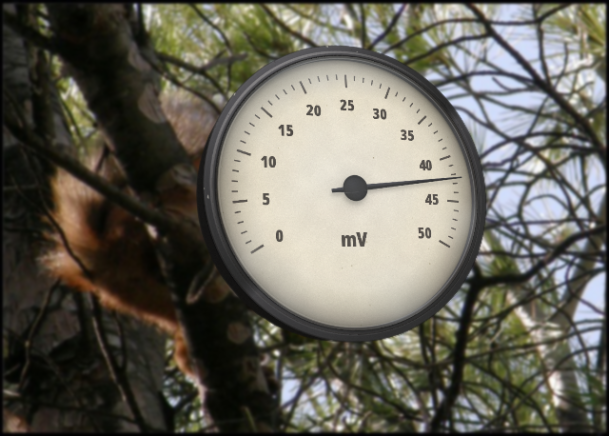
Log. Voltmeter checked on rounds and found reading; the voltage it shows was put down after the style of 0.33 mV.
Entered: 42.5 mV
